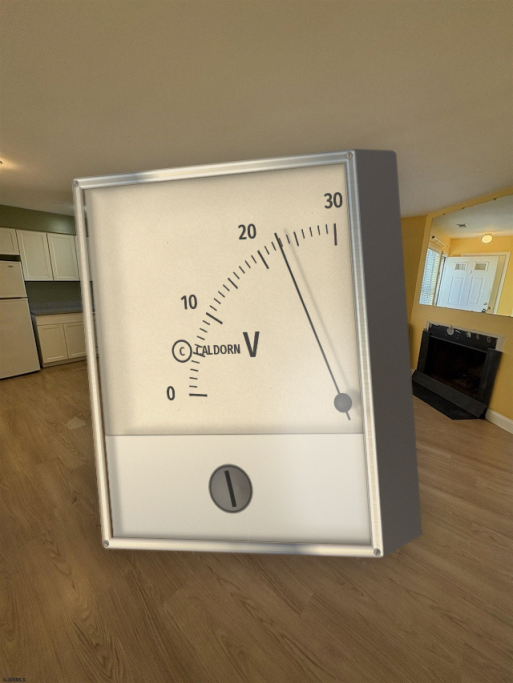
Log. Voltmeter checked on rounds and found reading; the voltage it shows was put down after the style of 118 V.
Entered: 23 V
